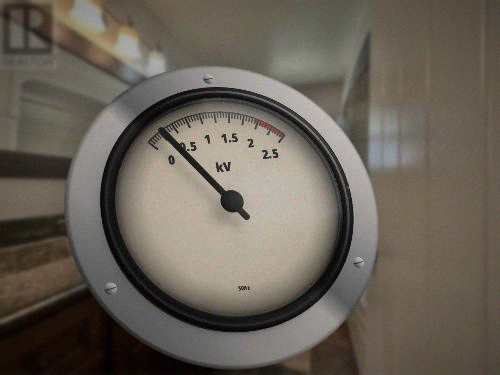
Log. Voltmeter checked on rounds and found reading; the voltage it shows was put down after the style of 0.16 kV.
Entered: 0.25 kV
